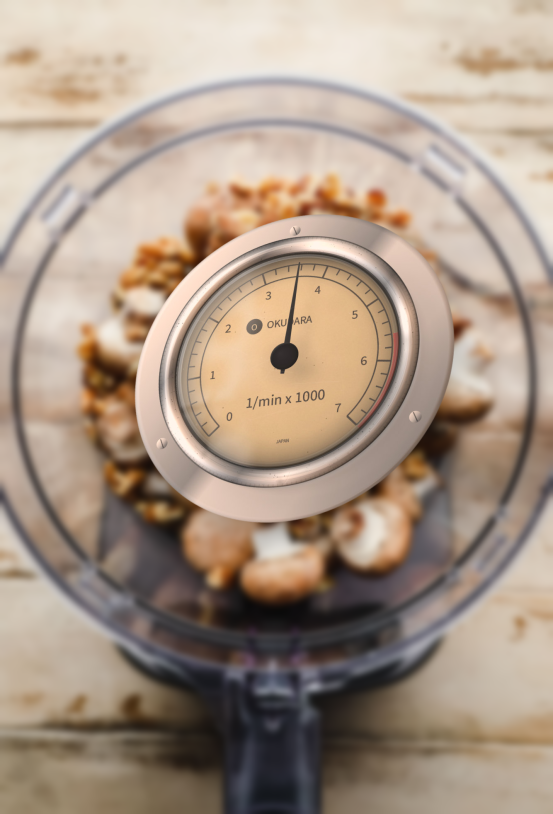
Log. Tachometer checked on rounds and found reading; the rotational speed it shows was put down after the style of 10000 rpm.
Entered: 3600 rpm
